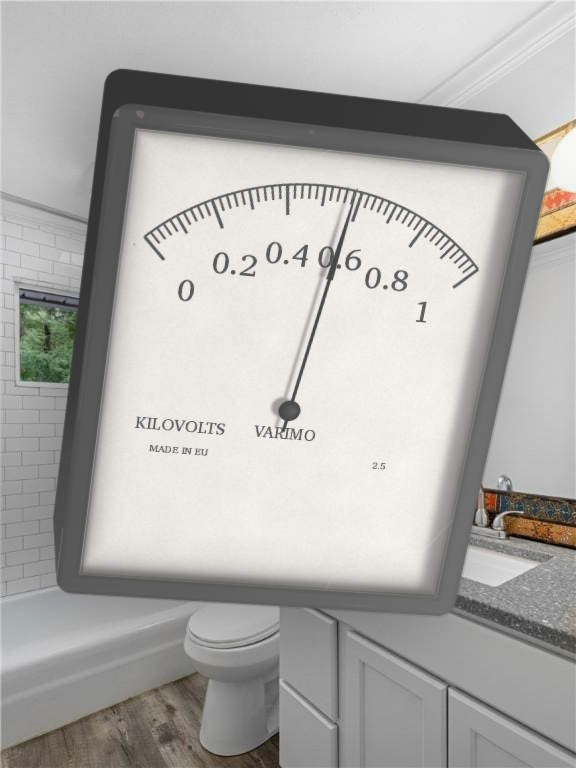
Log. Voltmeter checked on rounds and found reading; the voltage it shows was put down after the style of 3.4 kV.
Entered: 0.58 kV
